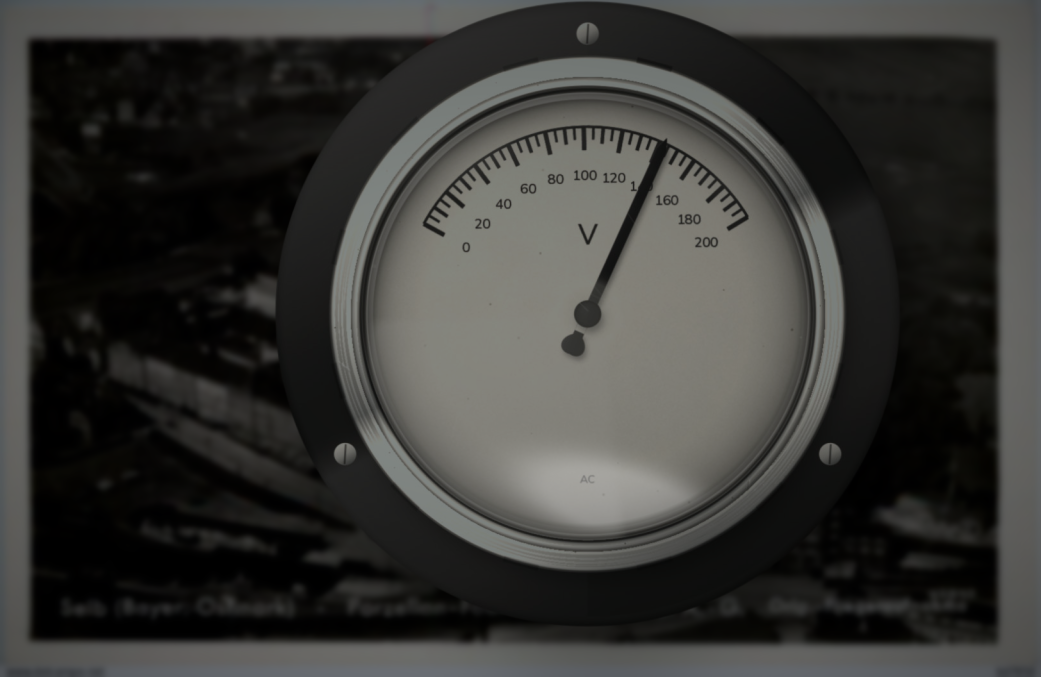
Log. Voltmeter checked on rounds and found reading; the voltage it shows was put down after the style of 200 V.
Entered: 142.5 V
